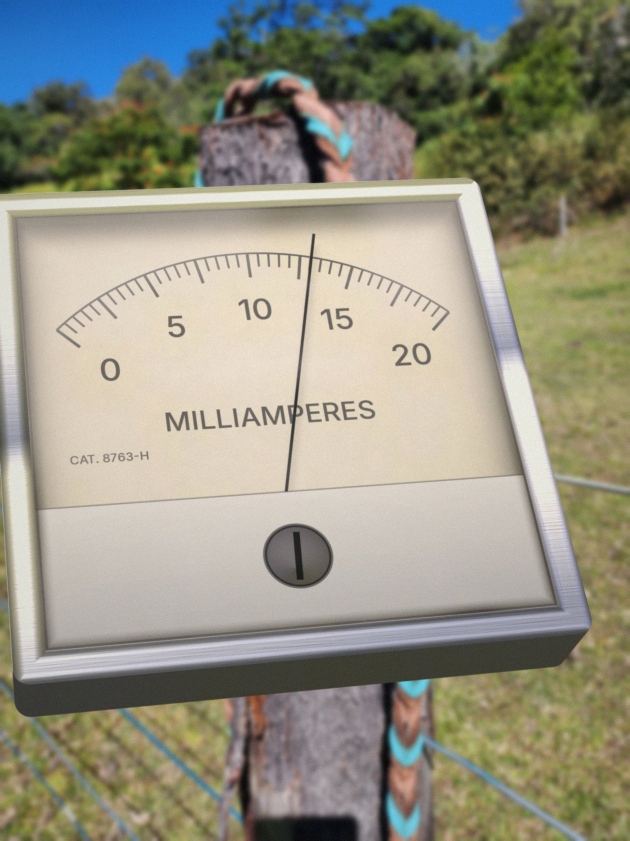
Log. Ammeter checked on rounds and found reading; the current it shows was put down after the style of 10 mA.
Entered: 13 mA
